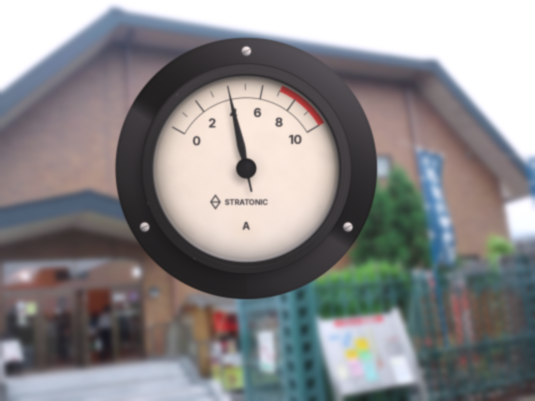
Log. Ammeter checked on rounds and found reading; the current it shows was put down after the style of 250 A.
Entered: 4 A
